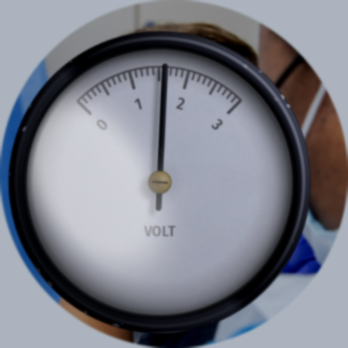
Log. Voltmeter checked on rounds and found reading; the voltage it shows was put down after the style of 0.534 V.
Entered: 1.6 V
